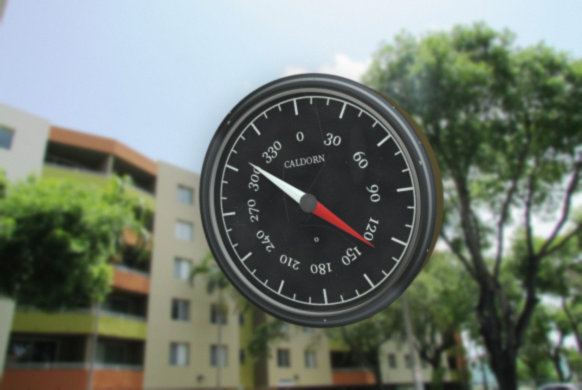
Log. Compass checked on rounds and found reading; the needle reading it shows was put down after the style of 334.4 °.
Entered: 130 °
